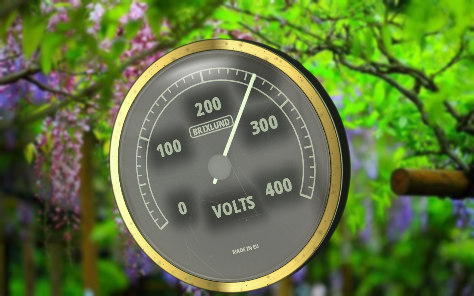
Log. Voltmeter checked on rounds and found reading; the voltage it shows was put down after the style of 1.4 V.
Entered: 260 V
